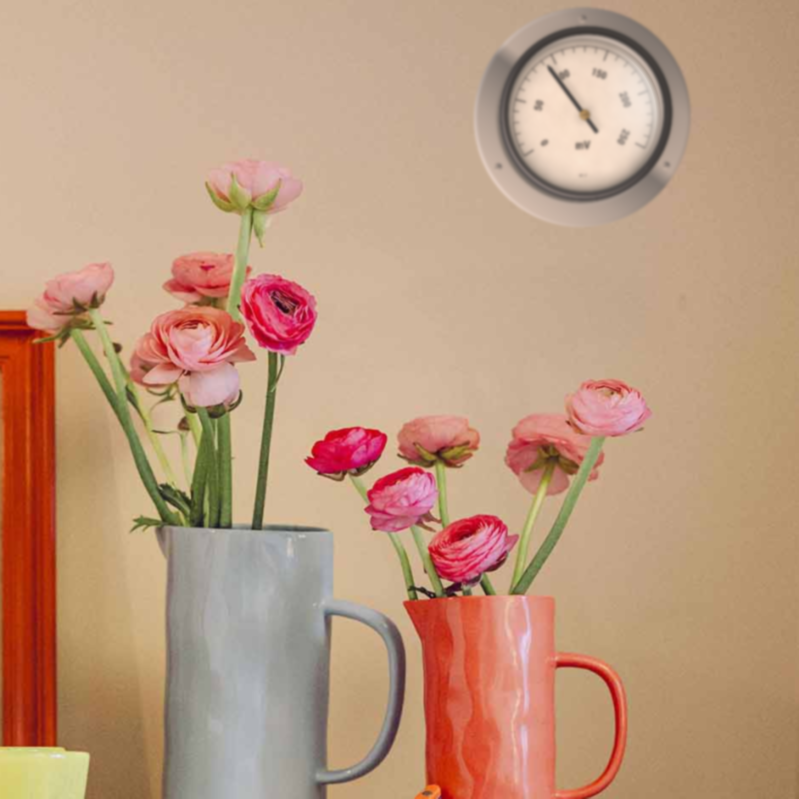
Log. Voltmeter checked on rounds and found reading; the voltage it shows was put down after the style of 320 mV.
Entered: 90 mV
